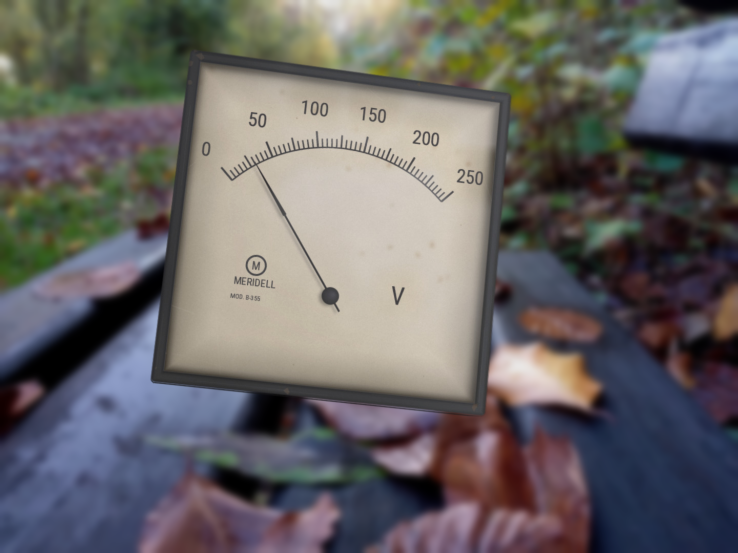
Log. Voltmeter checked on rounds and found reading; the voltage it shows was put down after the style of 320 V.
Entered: 30 V
